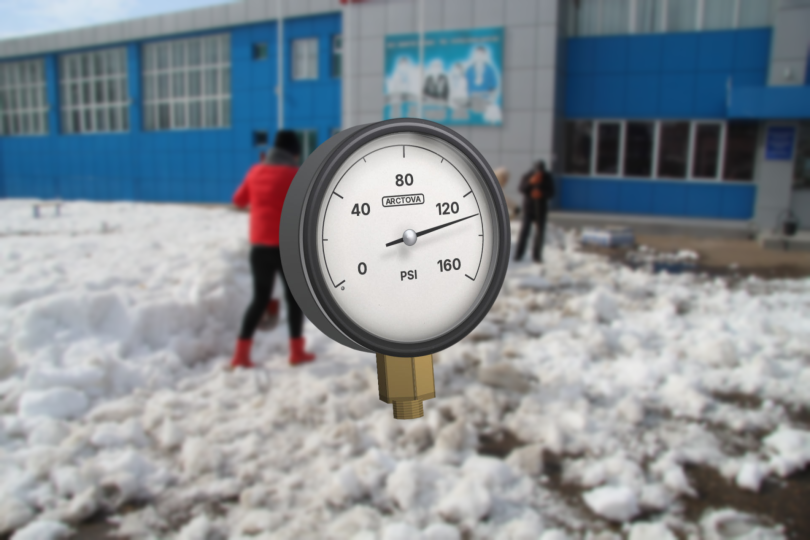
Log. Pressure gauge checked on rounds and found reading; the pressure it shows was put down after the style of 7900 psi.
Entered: 130 psi
